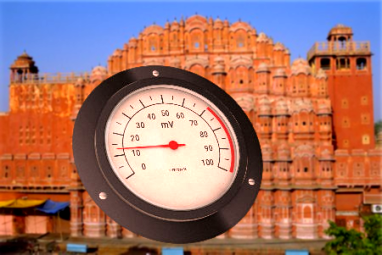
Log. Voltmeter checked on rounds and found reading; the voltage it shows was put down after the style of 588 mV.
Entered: 12.5 mV
